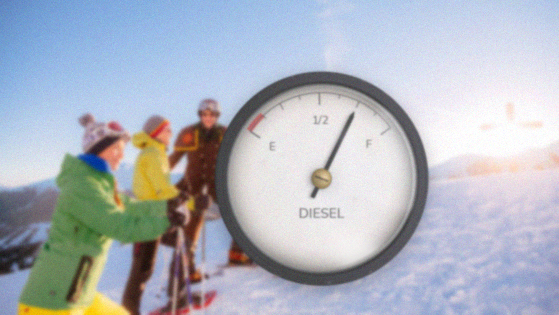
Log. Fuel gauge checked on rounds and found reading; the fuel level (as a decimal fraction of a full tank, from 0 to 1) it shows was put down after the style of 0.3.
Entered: 0.75
